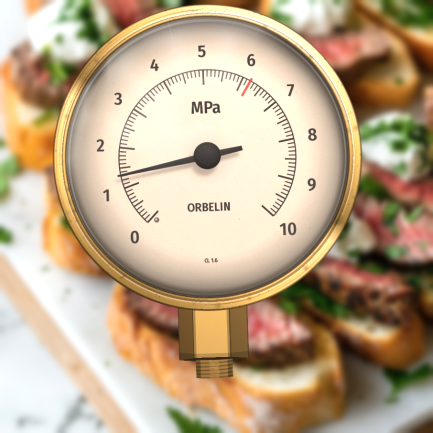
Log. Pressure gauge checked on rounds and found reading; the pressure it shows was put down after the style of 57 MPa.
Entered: 1.3 MPa
